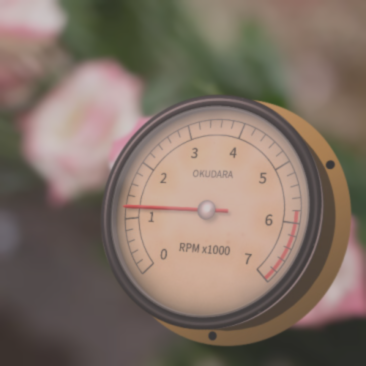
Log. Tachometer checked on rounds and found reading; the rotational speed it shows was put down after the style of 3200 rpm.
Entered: 1200 rpm
